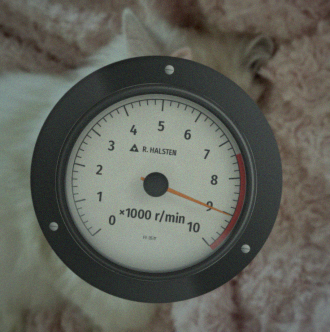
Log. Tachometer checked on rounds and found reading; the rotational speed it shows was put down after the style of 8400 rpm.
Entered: 9000 rpm
